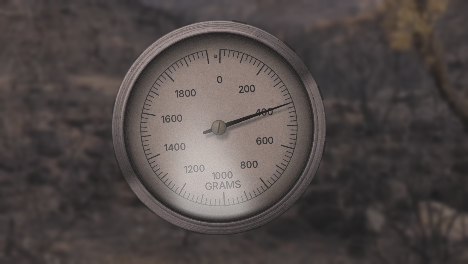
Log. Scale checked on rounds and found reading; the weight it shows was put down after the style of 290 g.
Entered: 400 g
